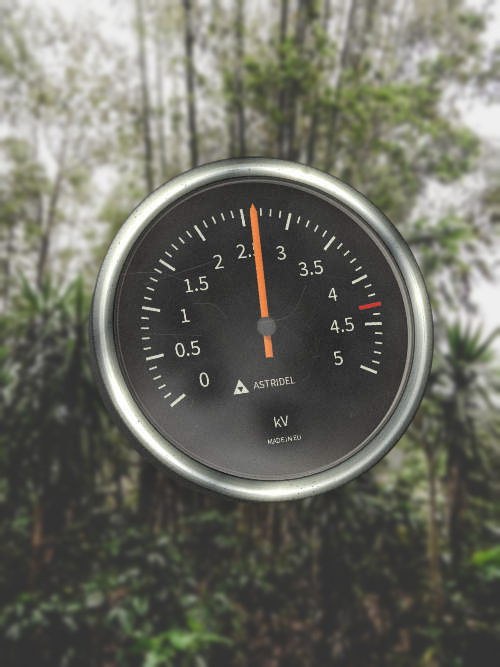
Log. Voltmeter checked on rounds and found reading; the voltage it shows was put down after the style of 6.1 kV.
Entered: 2.6 kV
